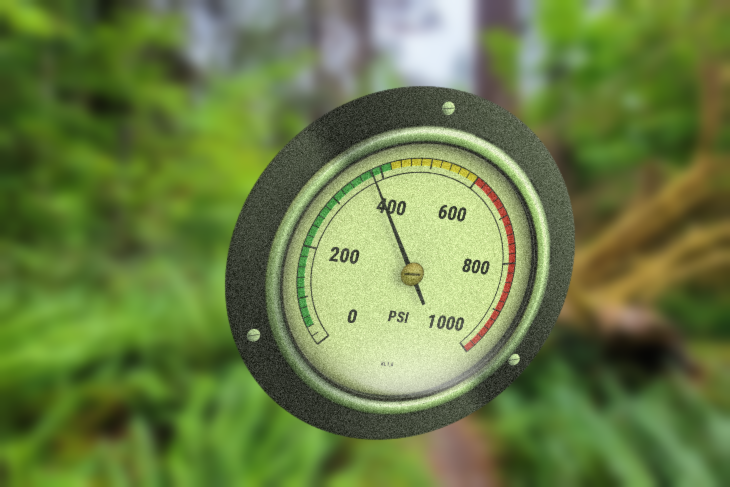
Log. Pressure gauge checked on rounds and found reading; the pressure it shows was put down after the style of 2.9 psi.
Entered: 380 psi
